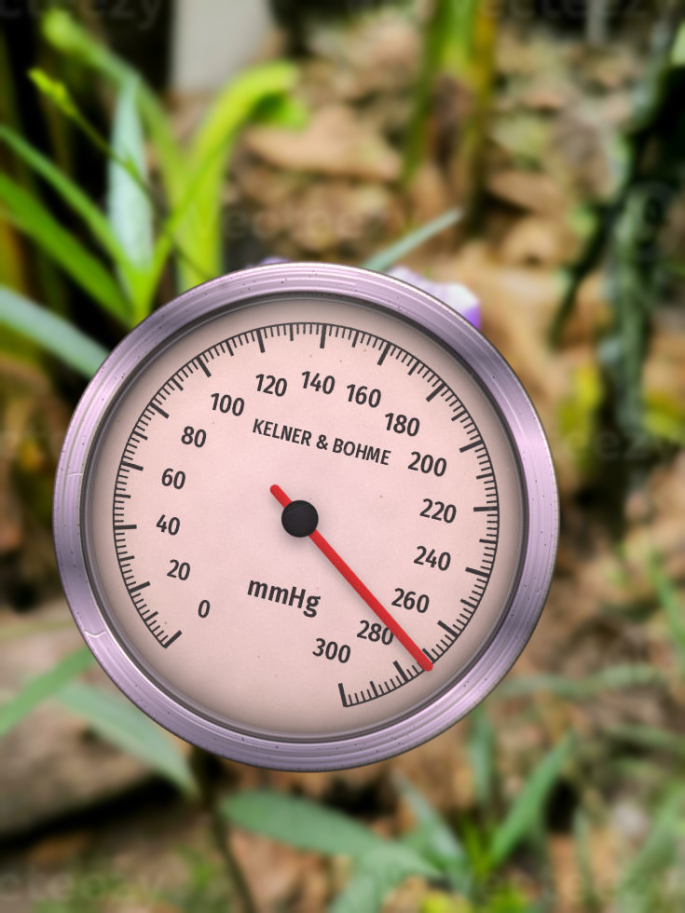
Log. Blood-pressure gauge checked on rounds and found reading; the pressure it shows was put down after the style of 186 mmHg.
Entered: 272 mmHg
